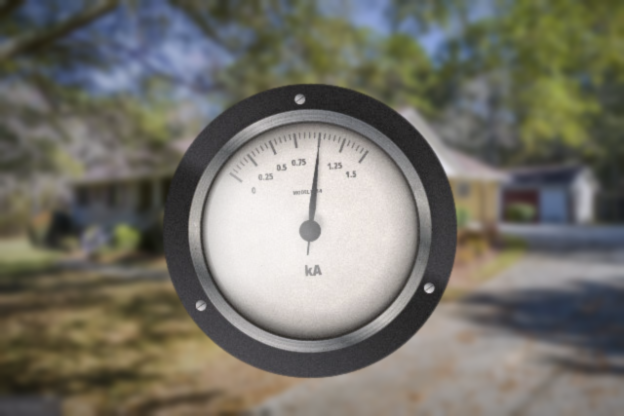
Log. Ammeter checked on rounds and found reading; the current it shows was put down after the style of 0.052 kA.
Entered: 1 kA
